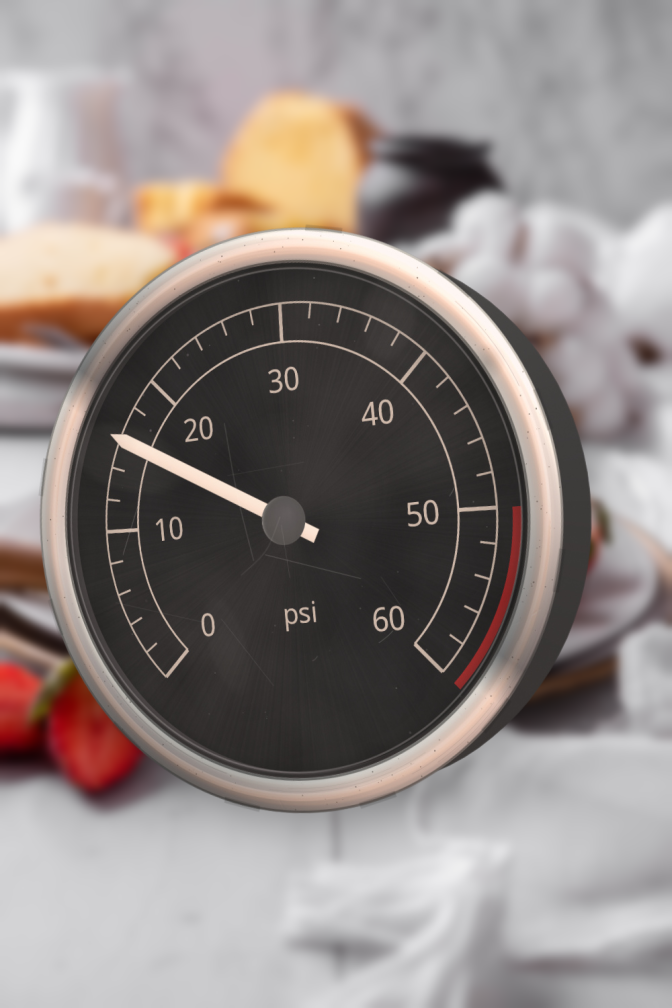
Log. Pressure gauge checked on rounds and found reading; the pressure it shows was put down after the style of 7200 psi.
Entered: 16 psi
